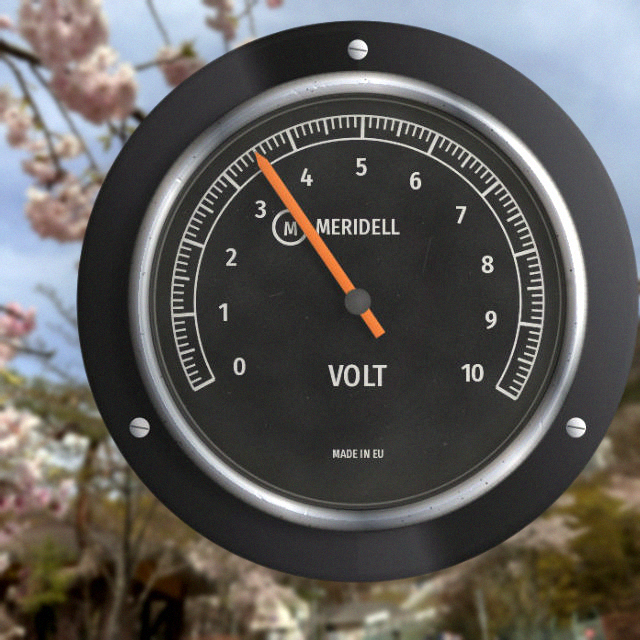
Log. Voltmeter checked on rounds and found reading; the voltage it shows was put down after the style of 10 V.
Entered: 3.5 V
